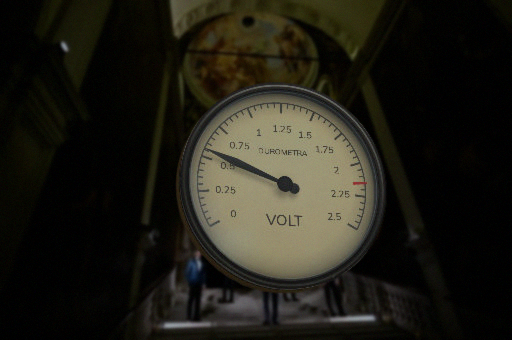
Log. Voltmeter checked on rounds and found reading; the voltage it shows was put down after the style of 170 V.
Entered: 0.55 V
